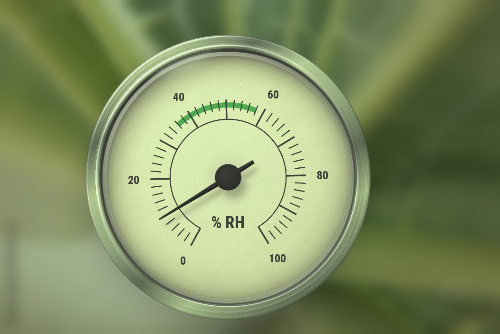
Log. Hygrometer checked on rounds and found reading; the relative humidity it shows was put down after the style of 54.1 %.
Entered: 10 %
